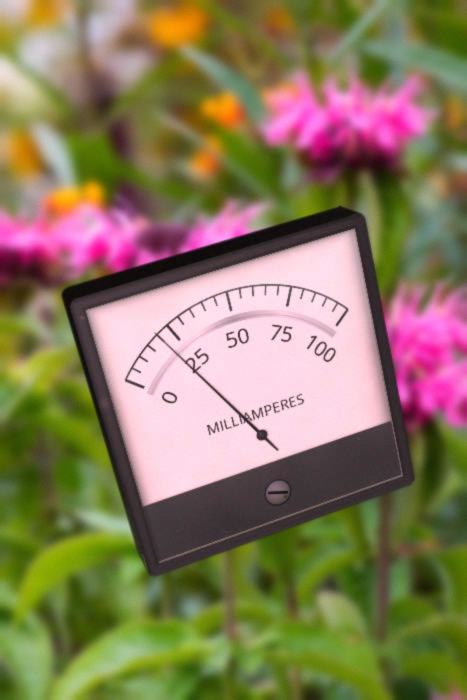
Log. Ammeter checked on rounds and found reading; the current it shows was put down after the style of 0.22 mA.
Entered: 20 mA
